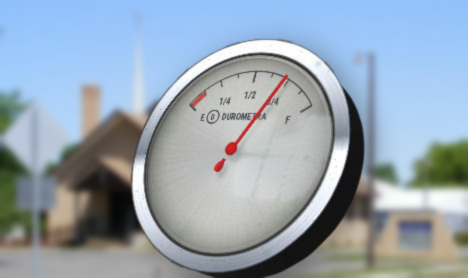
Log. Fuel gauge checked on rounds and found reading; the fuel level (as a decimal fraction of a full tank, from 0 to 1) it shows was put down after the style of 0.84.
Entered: 0.75
